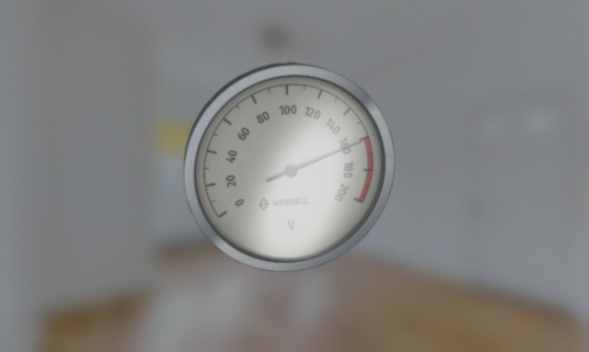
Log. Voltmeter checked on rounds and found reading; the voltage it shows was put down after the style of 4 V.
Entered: 160 V
